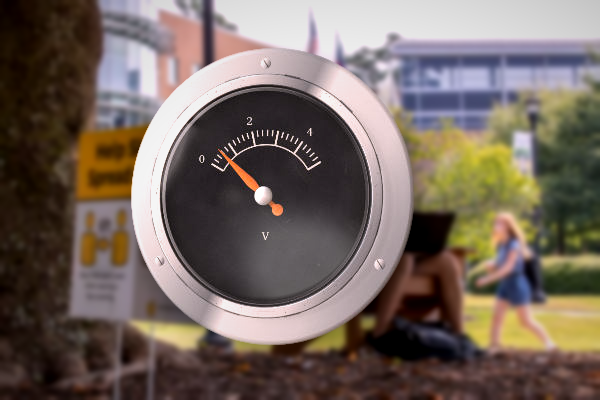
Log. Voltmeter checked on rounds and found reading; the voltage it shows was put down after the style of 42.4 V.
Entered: 0.6 V
